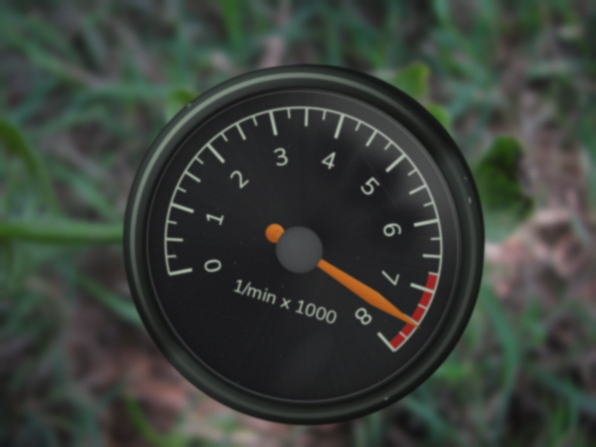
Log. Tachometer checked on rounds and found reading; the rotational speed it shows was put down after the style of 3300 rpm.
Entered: 7500 rpm
